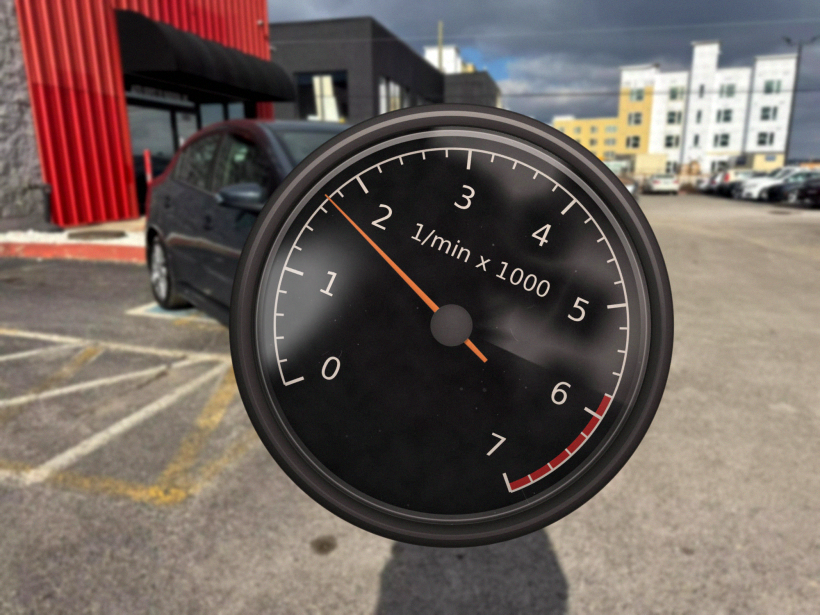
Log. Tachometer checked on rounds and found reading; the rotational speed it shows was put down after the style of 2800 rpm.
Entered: 1700 rpm
